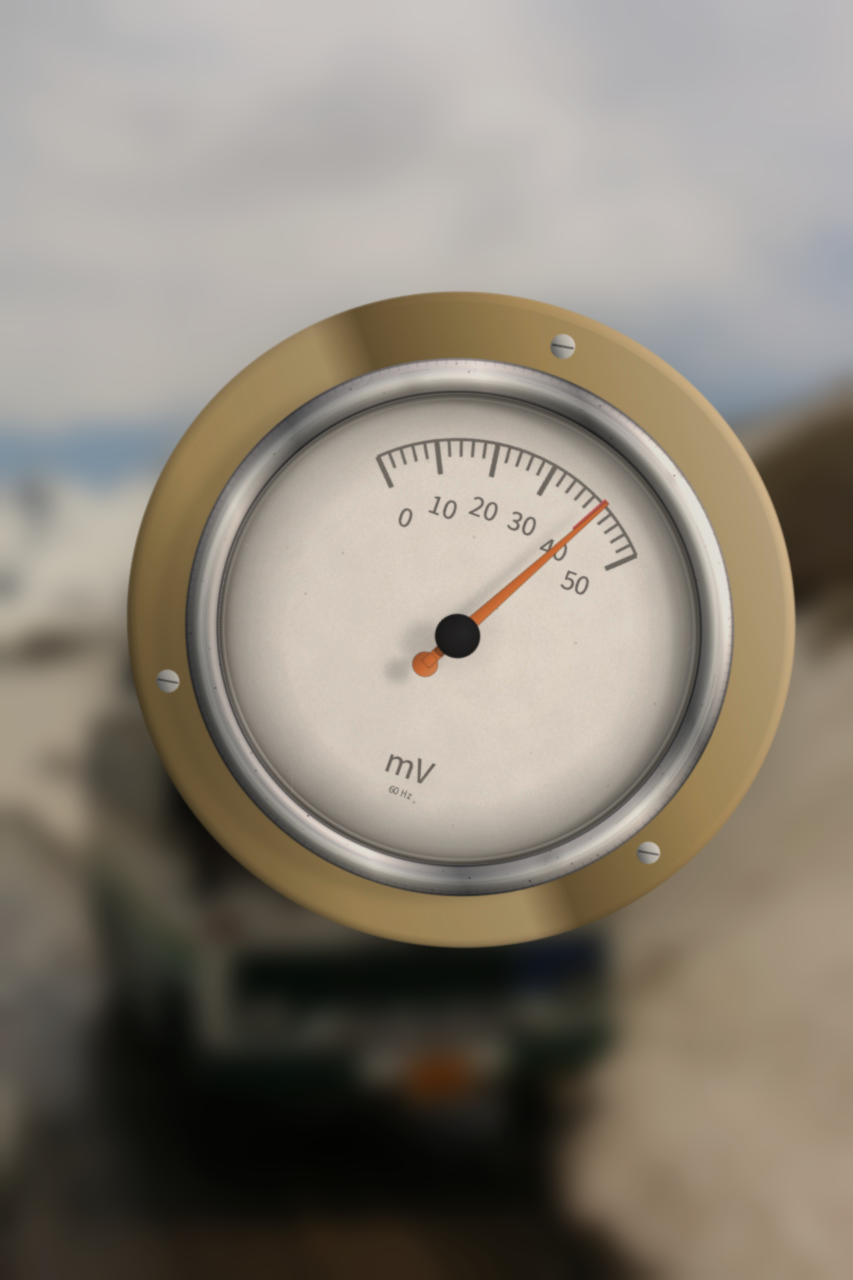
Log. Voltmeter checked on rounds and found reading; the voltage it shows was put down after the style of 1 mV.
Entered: 40 mV
